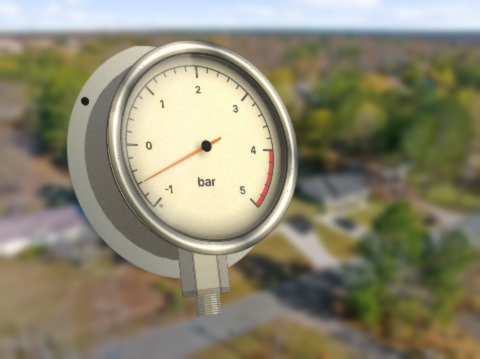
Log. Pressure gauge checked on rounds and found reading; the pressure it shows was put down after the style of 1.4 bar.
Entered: -0.6 bar
